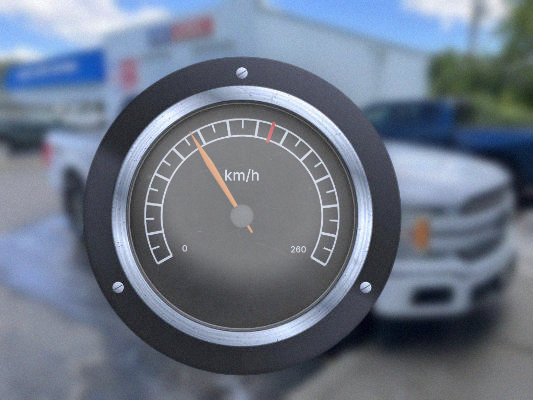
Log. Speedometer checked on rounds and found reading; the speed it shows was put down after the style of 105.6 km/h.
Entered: 95 km/h
